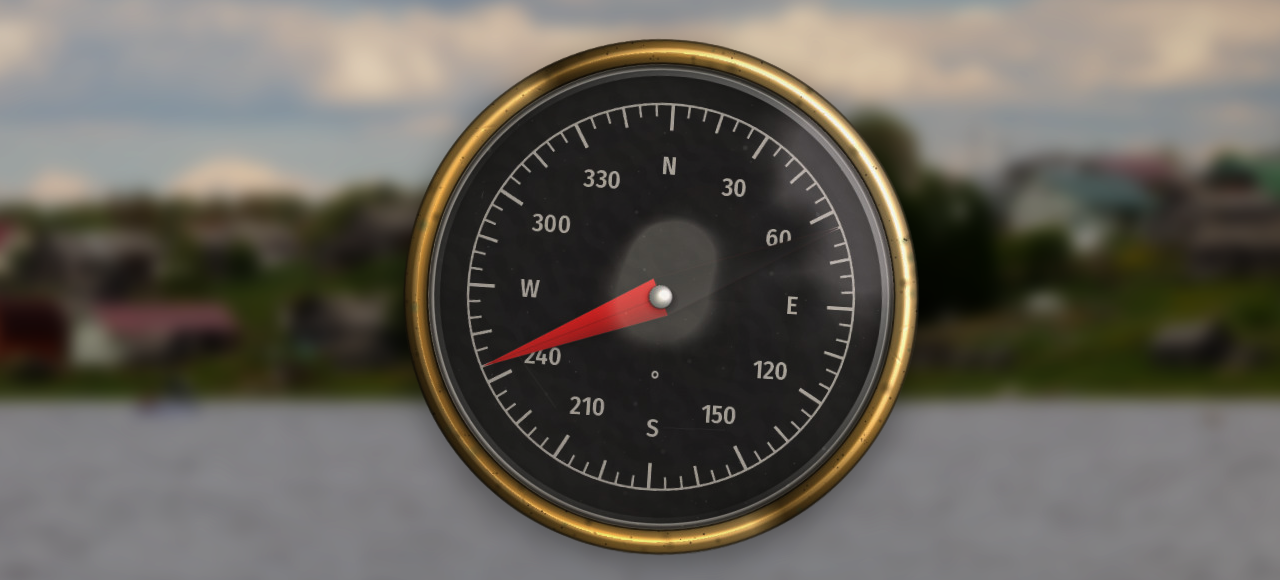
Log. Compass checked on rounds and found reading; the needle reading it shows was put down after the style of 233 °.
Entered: 245 °
